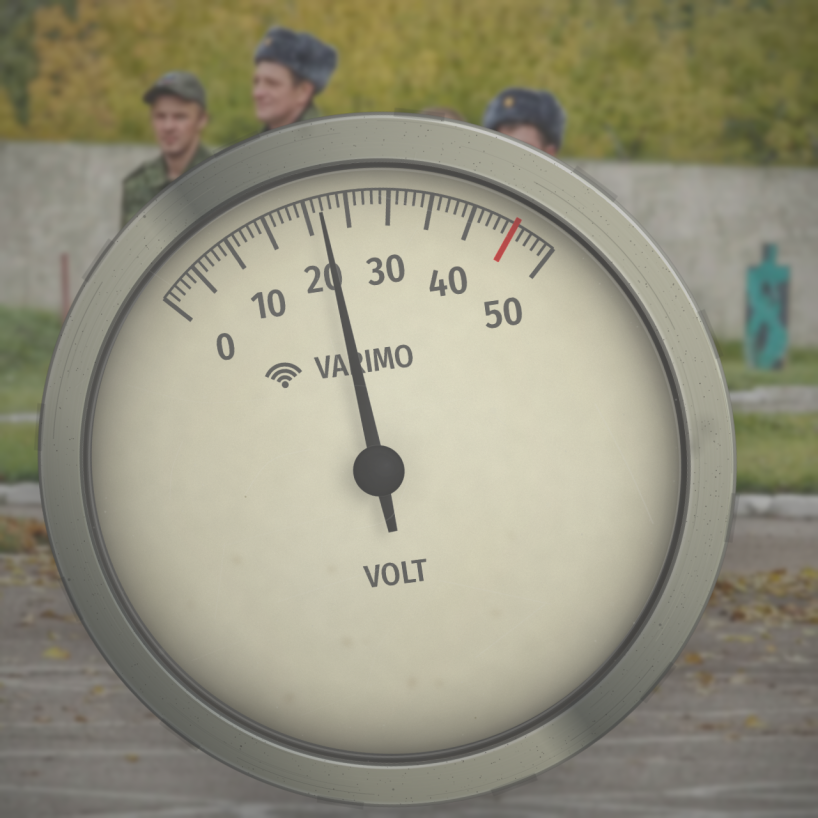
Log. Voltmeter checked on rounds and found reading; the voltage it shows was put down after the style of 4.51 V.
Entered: 22 V
